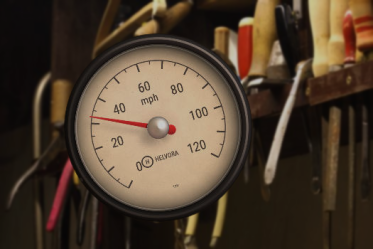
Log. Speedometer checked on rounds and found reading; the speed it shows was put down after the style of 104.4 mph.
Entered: 32.5 mph
